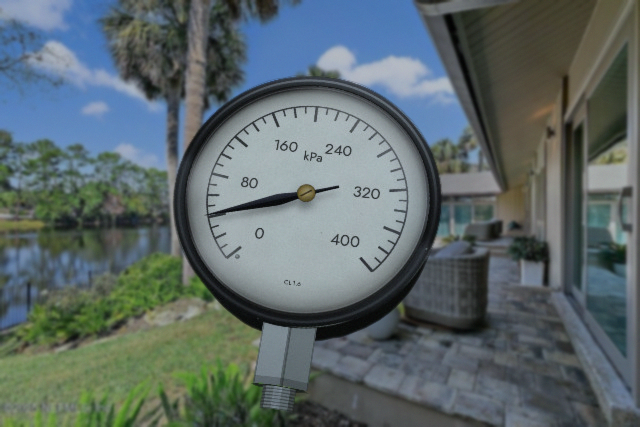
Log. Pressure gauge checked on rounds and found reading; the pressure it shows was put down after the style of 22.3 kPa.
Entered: 40 kPa
